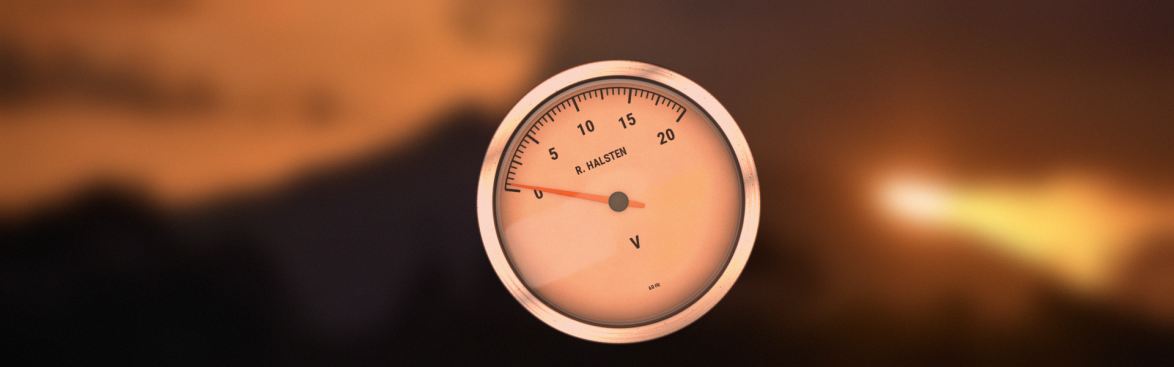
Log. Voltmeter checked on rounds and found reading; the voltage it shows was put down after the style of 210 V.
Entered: 0.5 V
